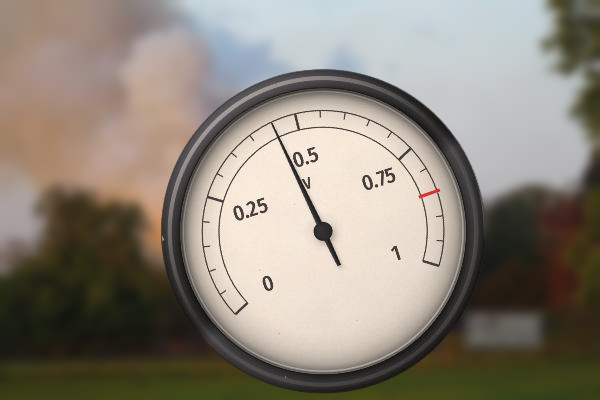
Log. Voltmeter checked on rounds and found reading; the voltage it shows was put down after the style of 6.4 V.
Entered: 0.45 V
